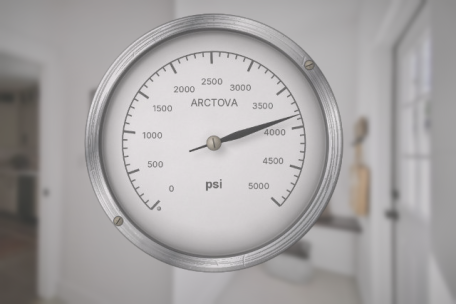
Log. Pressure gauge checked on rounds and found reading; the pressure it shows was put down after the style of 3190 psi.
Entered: 3850 psi
